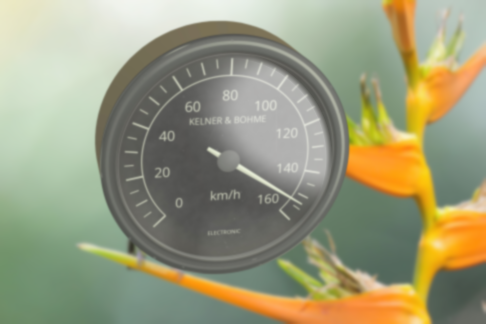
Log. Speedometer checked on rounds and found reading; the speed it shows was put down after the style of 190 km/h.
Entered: 152.5 km/h
